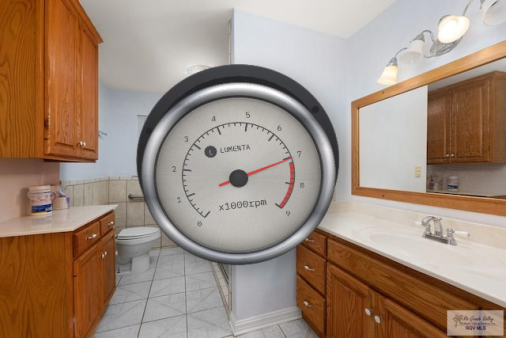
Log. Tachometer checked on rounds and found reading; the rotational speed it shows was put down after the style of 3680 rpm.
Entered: 7000 rpm
